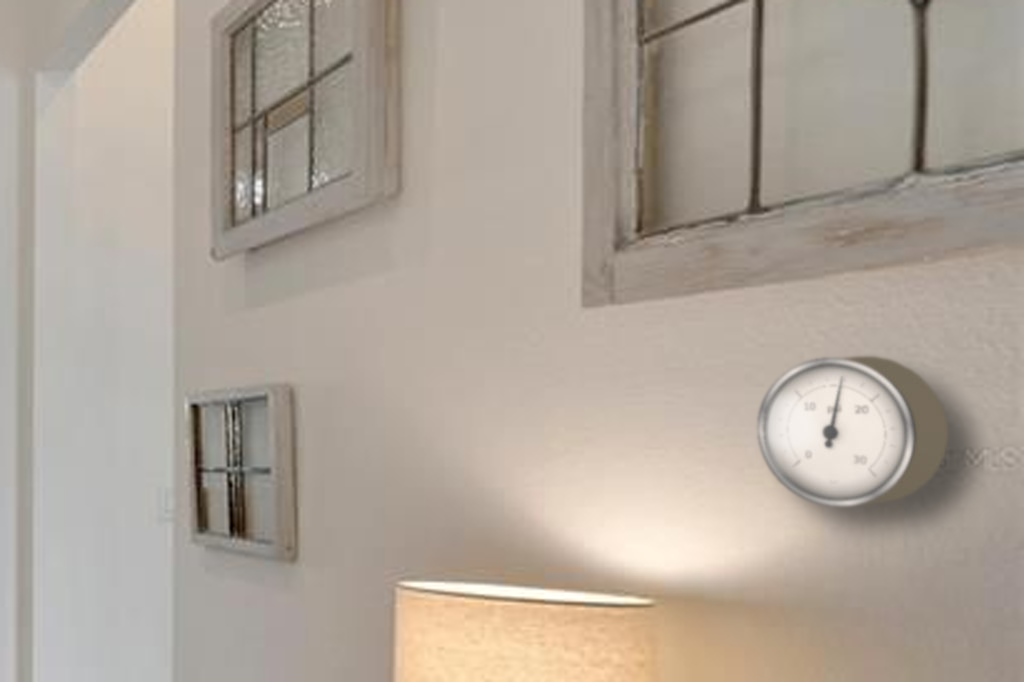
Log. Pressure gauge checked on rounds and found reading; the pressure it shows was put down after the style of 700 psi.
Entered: 16 psi
